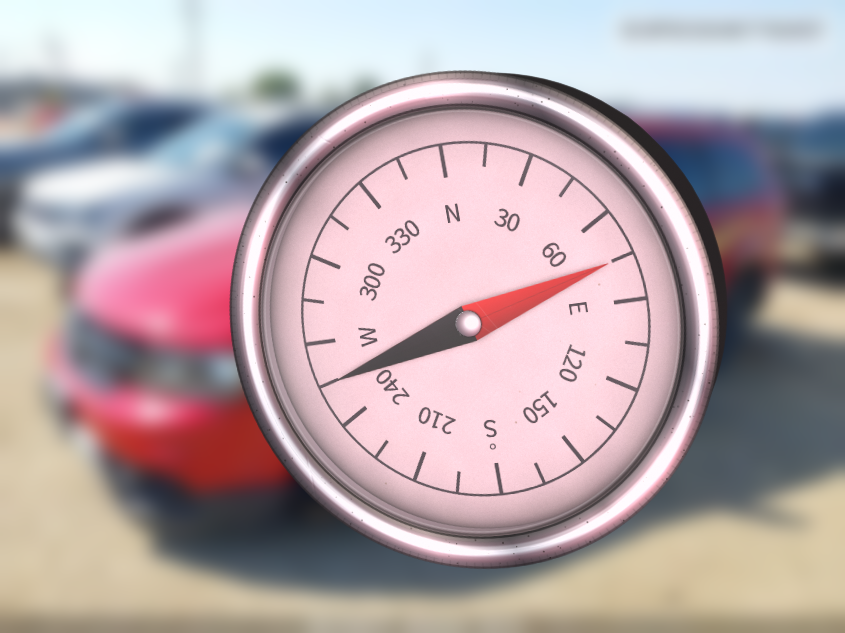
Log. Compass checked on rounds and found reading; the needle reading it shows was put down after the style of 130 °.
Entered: 75 °
